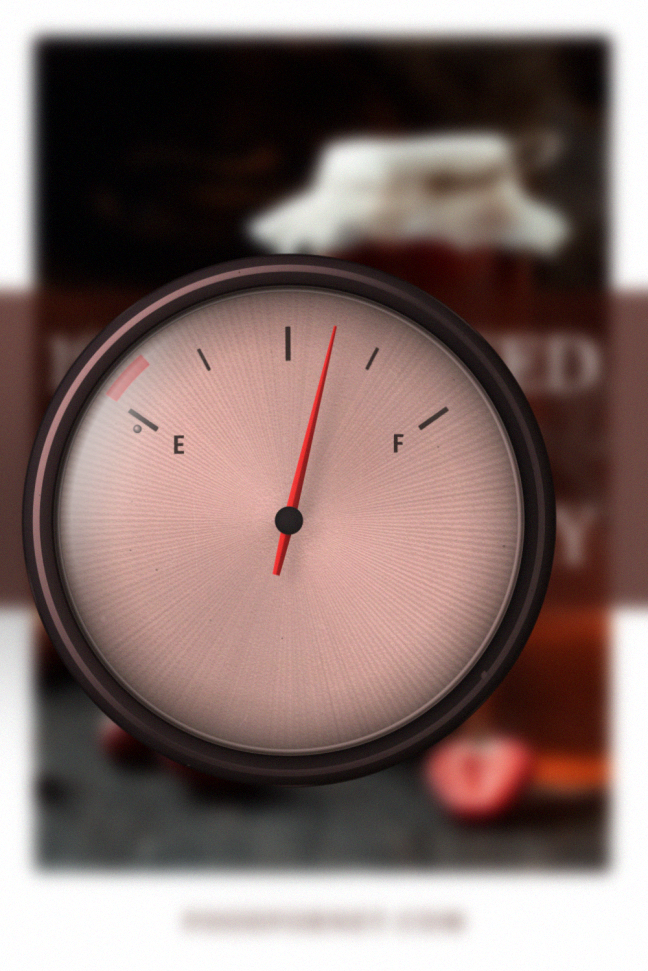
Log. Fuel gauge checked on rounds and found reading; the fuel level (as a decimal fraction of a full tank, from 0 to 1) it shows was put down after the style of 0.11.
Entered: 0.625
